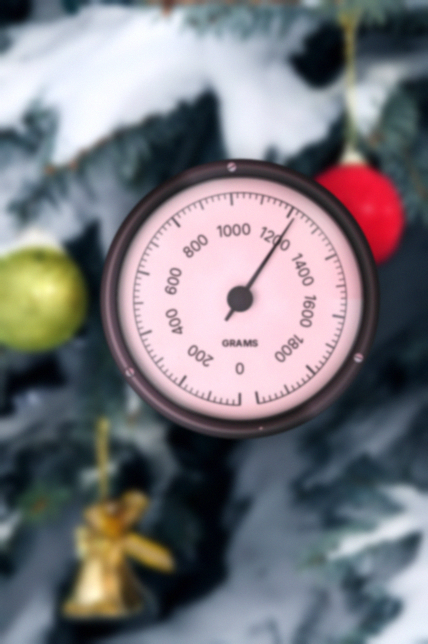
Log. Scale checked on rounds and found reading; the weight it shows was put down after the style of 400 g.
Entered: 1220 g
